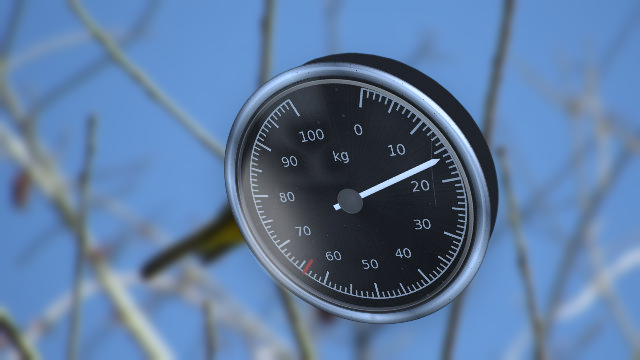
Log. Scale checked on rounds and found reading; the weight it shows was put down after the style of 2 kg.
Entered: 16 kg
